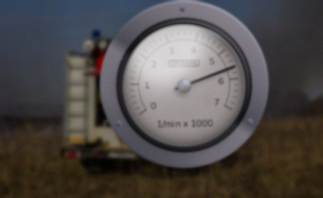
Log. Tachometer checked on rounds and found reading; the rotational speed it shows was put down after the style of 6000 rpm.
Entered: 5600 rpm
